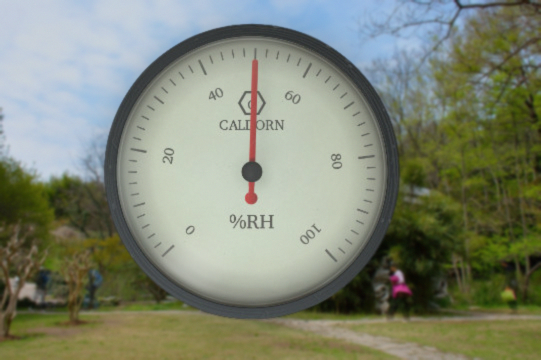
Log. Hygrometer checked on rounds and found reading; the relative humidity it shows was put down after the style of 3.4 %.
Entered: 50 %
